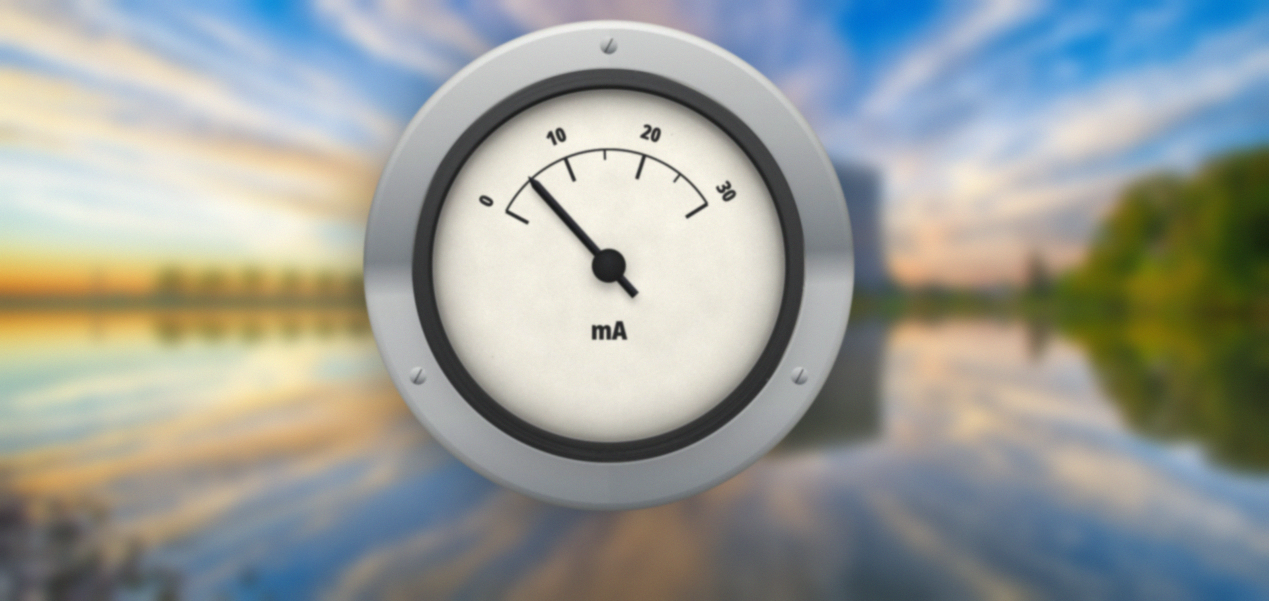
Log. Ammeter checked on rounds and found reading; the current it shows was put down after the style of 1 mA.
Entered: 5 mA
